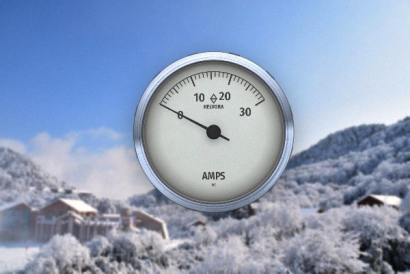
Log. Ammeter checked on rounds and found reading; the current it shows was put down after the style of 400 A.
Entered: 0 A
